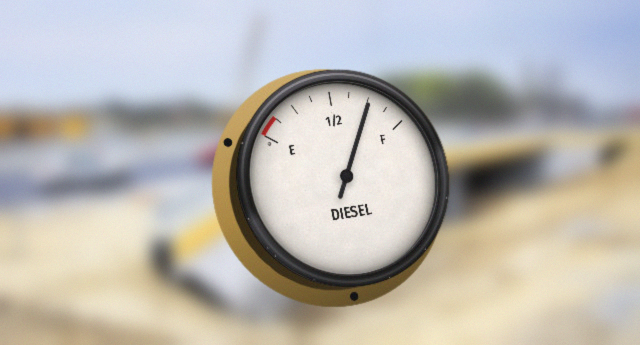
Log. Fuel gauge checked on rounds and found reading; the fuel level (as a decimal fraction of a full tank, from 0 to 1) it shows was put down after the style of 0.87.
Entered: 0.75
